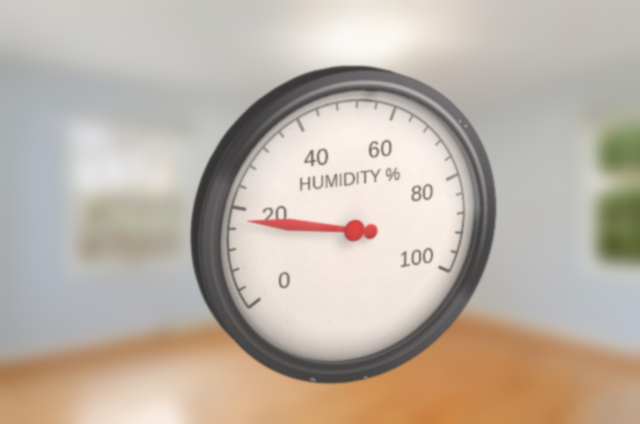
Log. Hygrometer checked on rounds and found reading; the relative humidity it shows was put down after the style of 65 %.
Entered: 18 %
